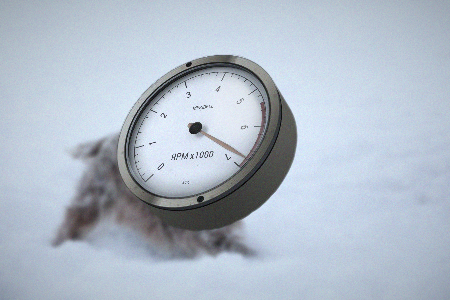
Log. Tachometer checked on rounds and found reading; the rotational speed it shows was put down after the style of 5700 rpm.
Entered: 6800 rpm
